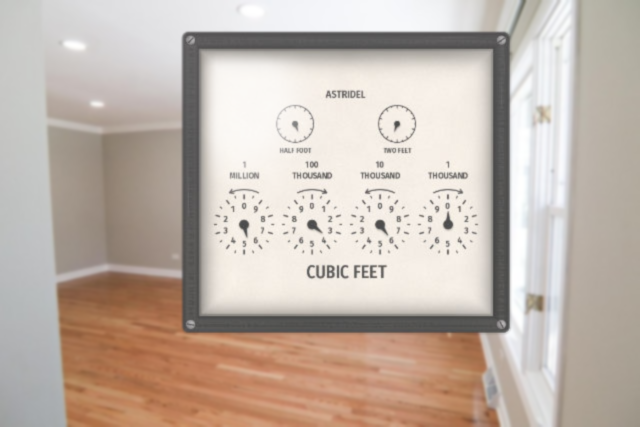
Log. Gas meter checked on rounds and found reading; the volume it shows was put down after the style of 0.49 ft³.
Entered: 536000 ft³
